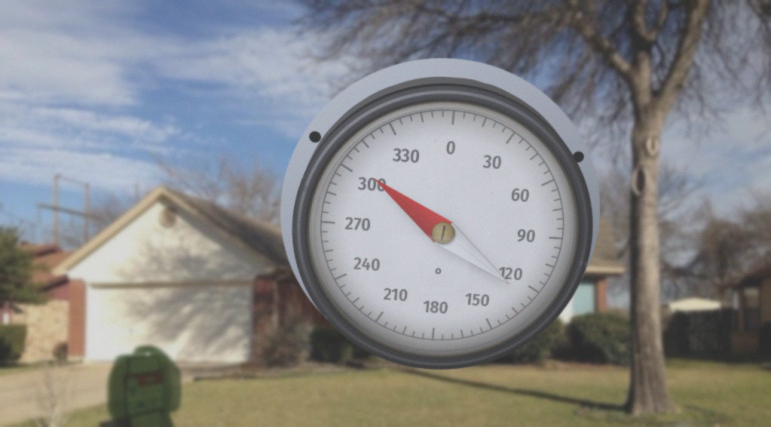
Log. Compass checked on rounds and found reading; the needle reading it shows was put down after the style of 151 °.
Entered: 305 °
